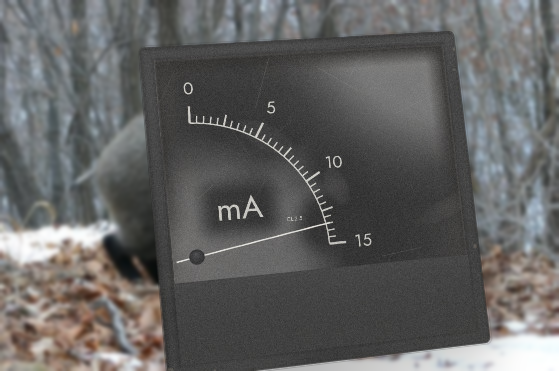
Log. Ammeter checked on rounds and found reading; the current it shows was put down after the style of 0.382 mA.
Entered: 13.5 mA
